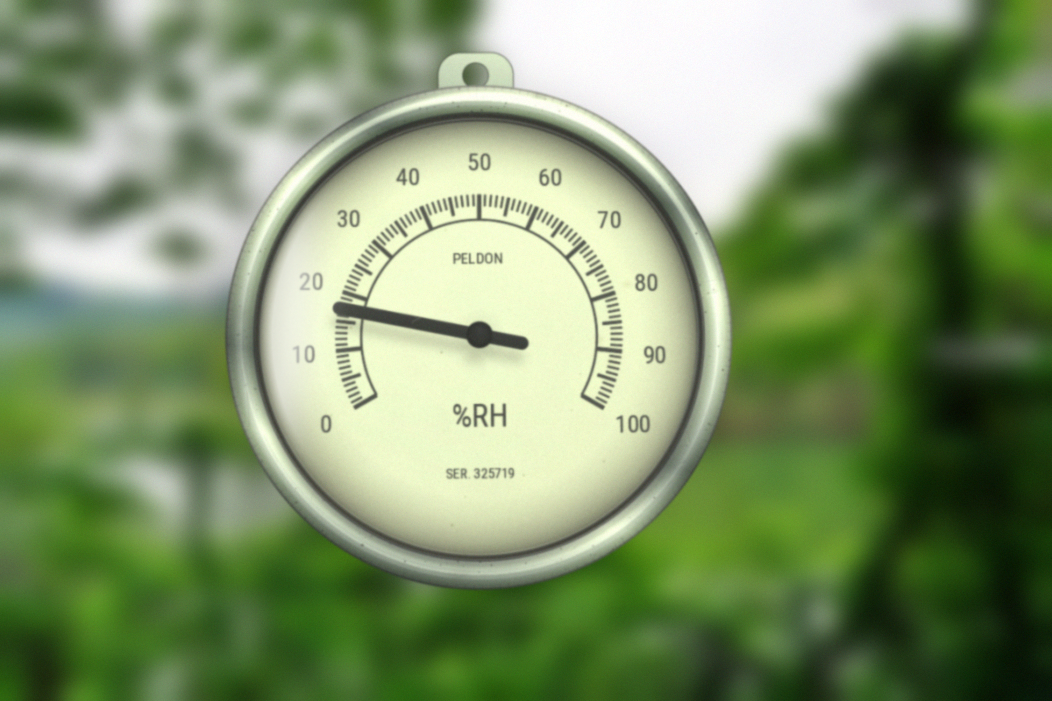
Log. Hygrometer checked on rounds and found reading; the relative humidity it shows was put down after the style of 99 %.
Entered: 17 %
